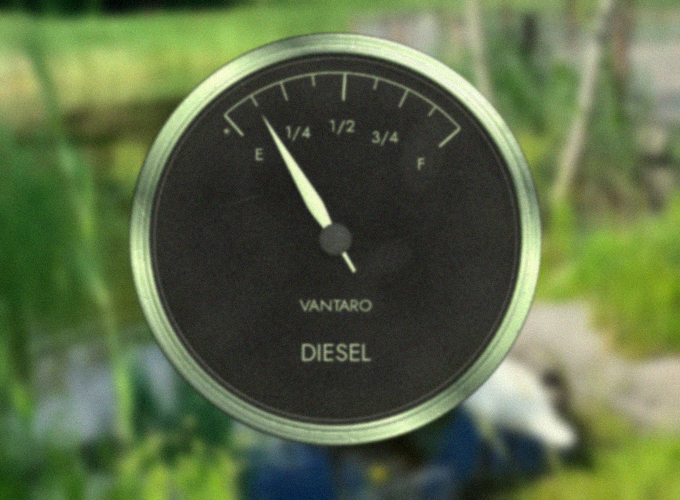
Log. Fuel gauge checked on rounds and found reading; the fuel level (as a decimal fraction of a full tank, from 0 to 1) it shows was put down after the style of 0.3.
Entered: 0.125
